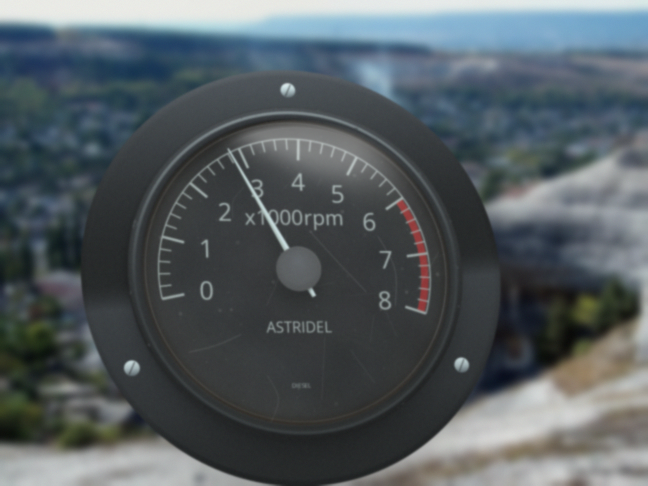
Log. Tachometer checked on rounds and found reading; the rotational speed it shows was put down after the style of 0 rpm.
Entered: 2800 rpm
